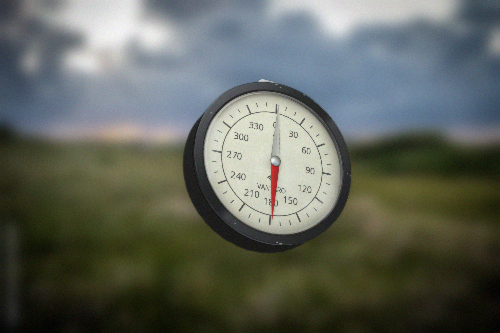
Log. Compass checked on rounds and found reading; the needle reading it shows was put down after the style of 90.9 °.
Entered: 180 °
